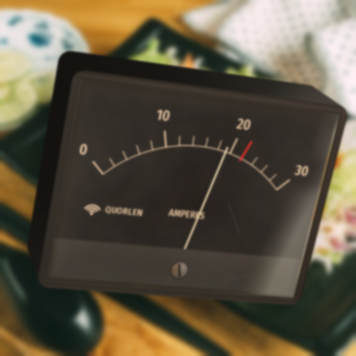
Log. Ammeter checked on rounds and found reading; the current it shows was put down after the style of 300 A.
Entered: 19 A
